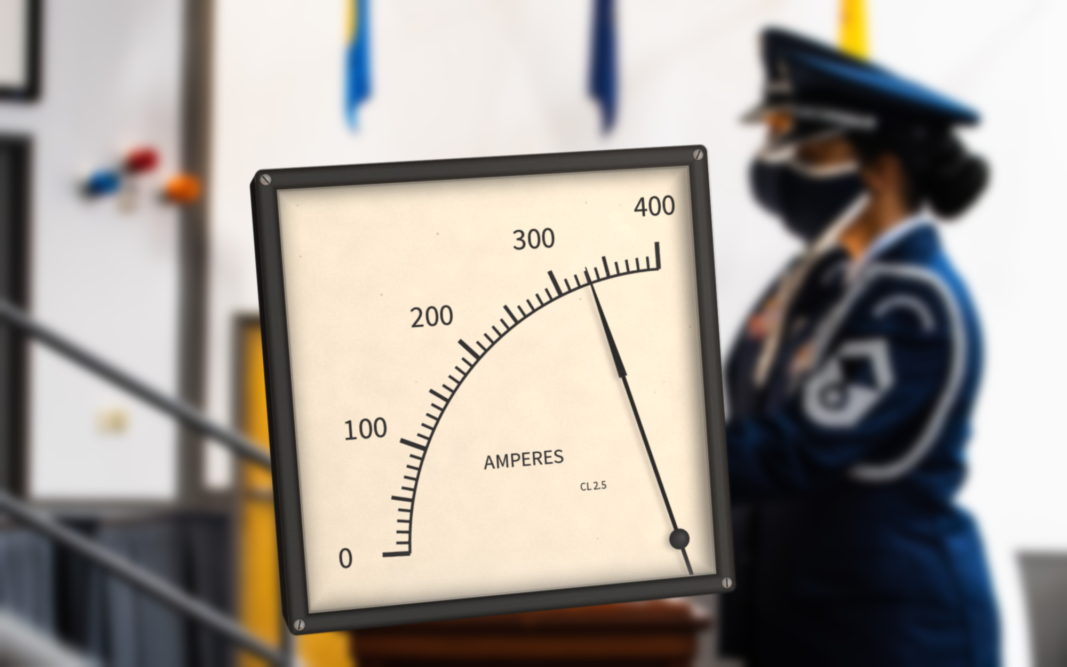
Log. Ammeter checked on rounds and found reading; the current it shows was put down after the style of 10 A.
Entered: 330 A
